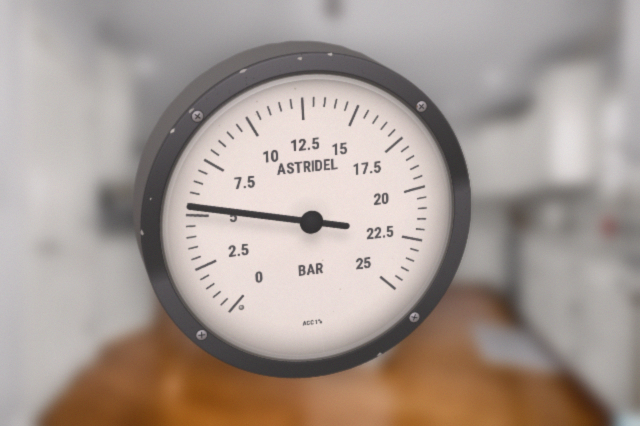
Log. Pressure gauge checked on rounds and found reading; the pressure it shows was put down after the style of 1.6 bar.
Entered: 5.5 bar
